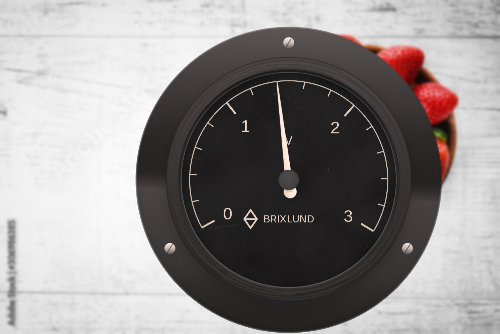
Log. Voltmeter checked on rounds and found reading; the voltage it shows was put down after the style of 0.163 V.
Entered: 1.4 V
